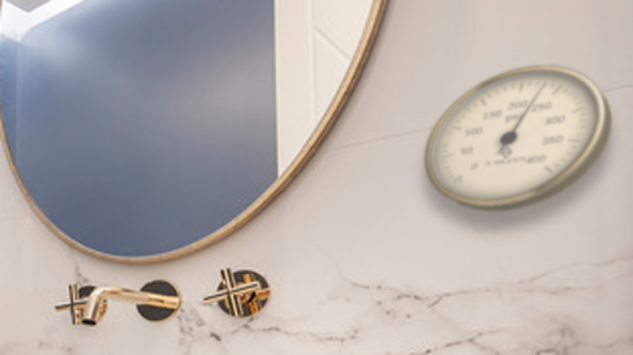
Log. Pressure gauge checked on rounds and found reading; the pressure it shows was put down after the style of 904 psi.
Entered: 230 psi
